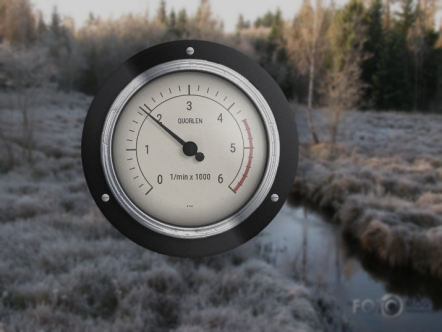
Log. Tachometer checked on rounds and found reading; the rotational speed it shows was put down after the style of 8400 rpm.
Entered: 1900 rpm
